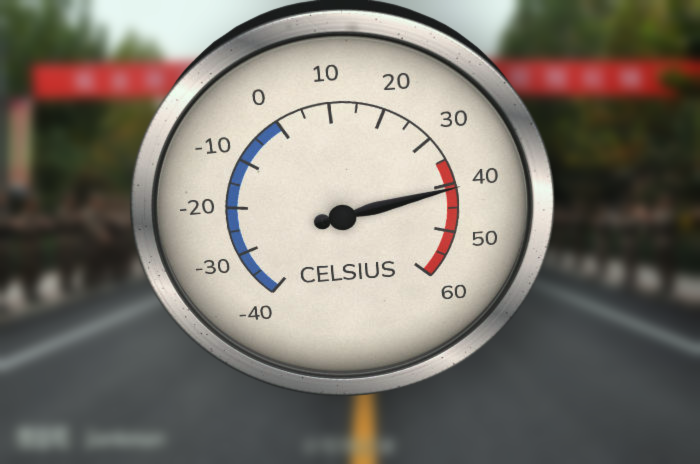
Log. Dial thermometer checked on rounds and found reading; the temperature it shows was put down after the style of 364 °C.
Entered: 40 °C
